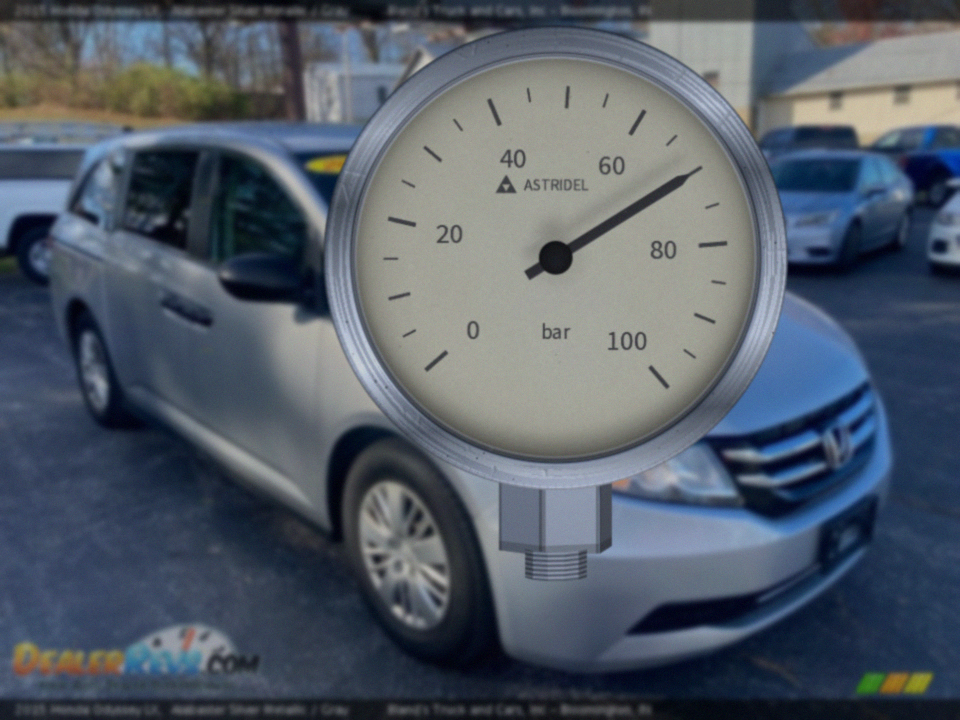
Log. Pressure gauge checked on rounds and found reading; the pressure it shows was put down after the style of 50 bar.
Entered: 70 bar
